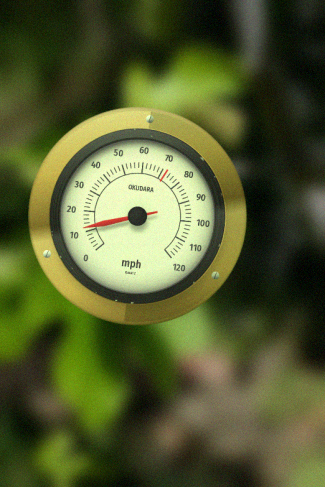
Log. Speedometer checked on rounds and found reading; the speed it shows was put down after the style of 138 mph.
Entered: 12 mph
